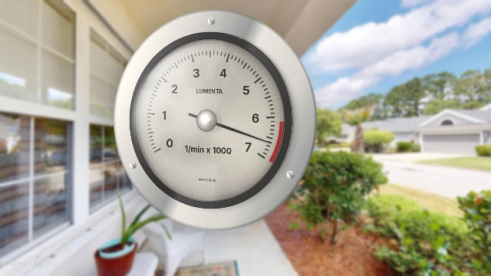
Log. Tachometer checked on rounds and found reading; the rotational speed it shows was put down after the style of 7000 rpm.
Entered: 6600 rpm
